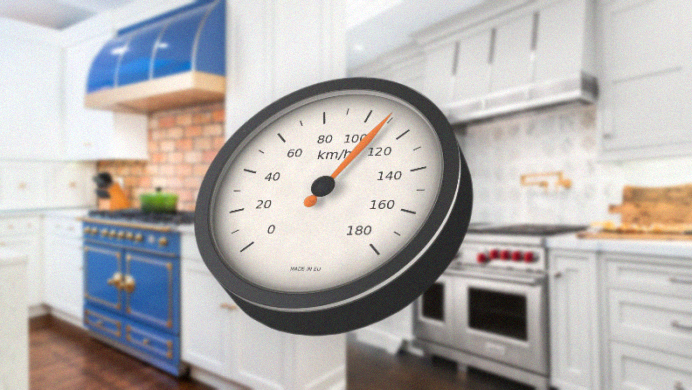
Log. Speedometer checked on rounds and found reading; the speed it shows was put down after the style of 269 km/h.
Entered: 110 km/h
